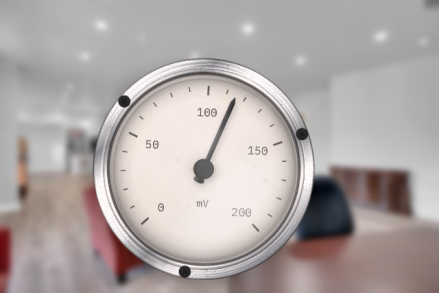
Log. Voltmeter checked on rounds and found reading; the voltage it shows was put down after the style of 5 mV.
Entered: 115 mV
